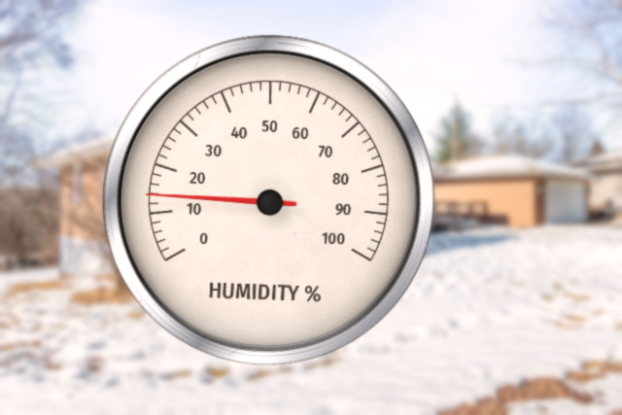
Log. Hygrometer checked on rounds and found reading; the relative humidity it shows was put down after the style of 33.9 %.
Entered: 14 %
